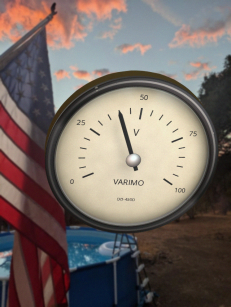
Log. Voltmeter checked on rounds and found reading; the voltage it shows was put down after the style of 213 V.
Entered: 40 V
